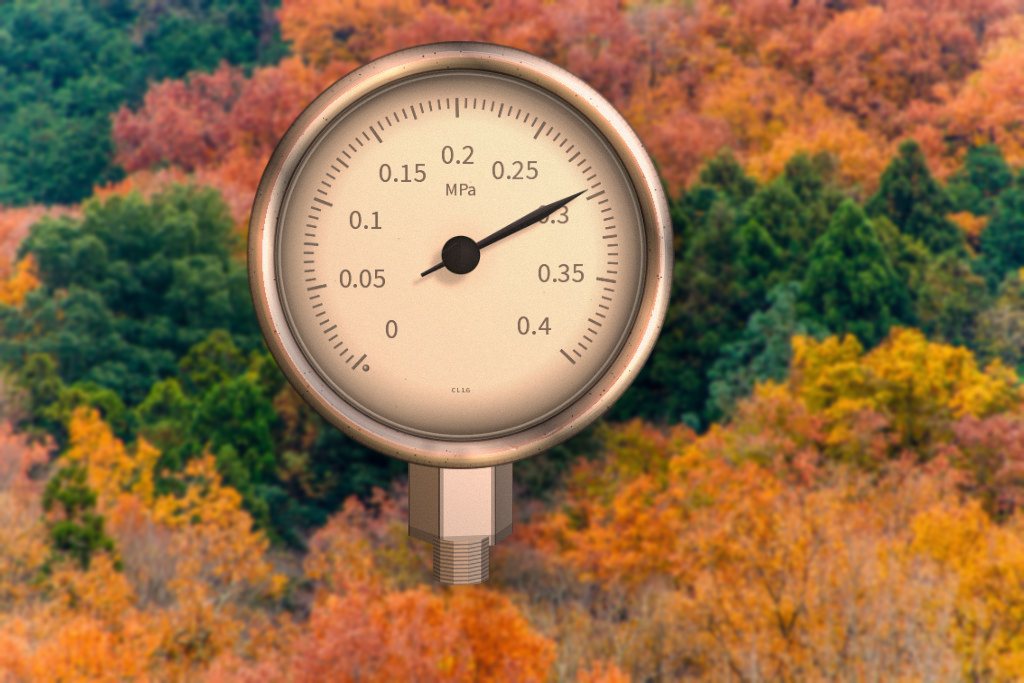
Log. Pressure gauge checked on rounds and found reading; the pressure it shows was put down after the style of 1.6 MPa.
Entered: 0.295 MPa
